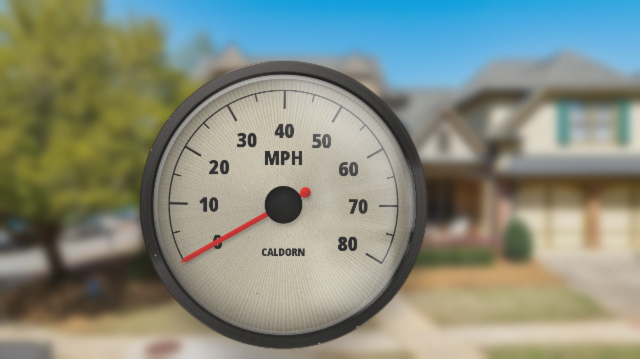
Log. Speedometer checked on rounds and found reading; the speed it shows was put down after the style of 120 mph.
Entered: 0 mph
